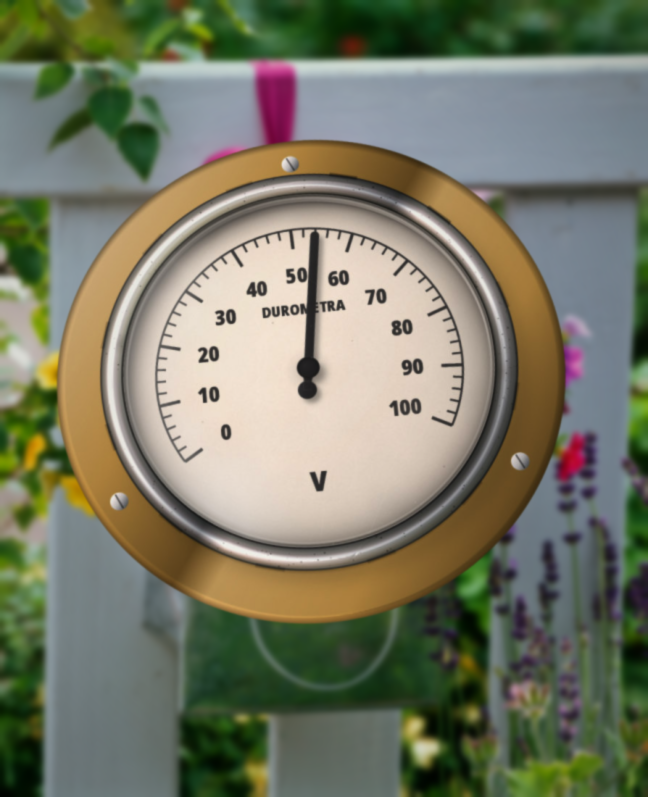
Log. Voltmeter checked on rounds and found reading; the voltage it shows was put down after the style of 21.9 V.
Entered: 54 V
